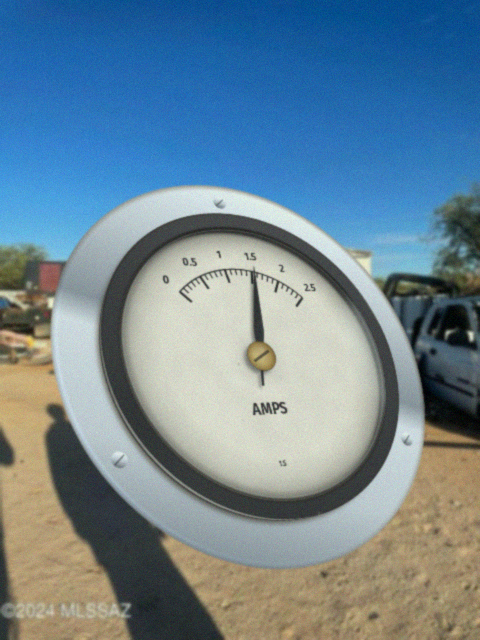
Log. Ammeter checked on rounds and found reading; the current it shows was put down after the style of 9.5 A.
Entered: 1.5 A
